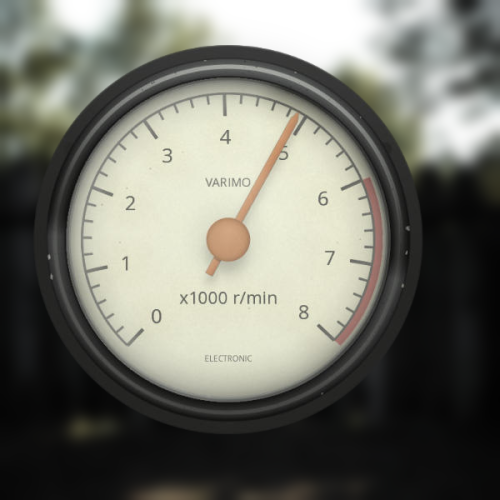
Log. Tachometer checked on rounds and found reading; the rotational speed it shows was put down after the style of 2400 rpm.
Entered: 4900 rpm
